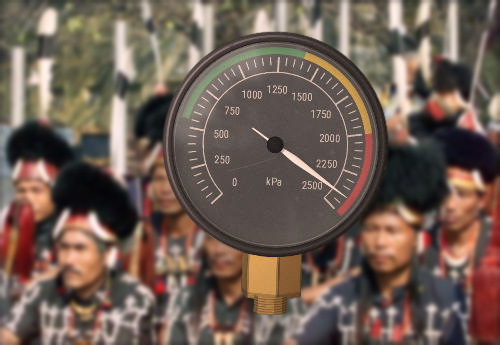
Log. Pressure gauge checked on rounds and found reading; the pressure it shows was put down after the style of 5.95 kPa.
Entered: 2400 kPa
